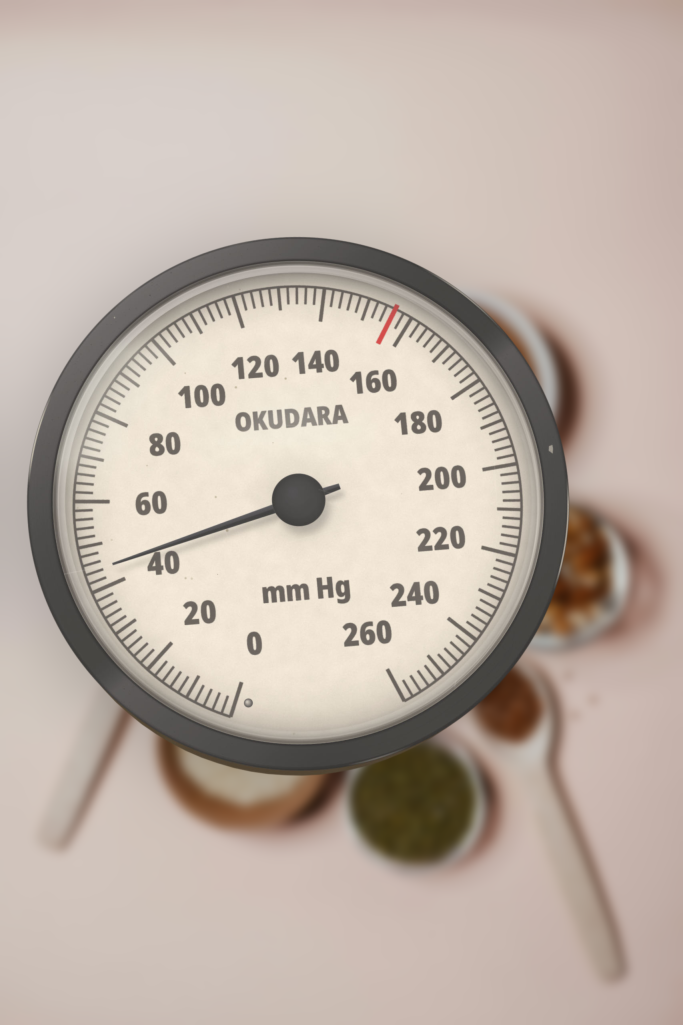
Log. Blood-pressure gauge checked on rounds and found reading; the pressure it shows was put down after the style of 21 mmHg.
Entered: 44 mmHg
